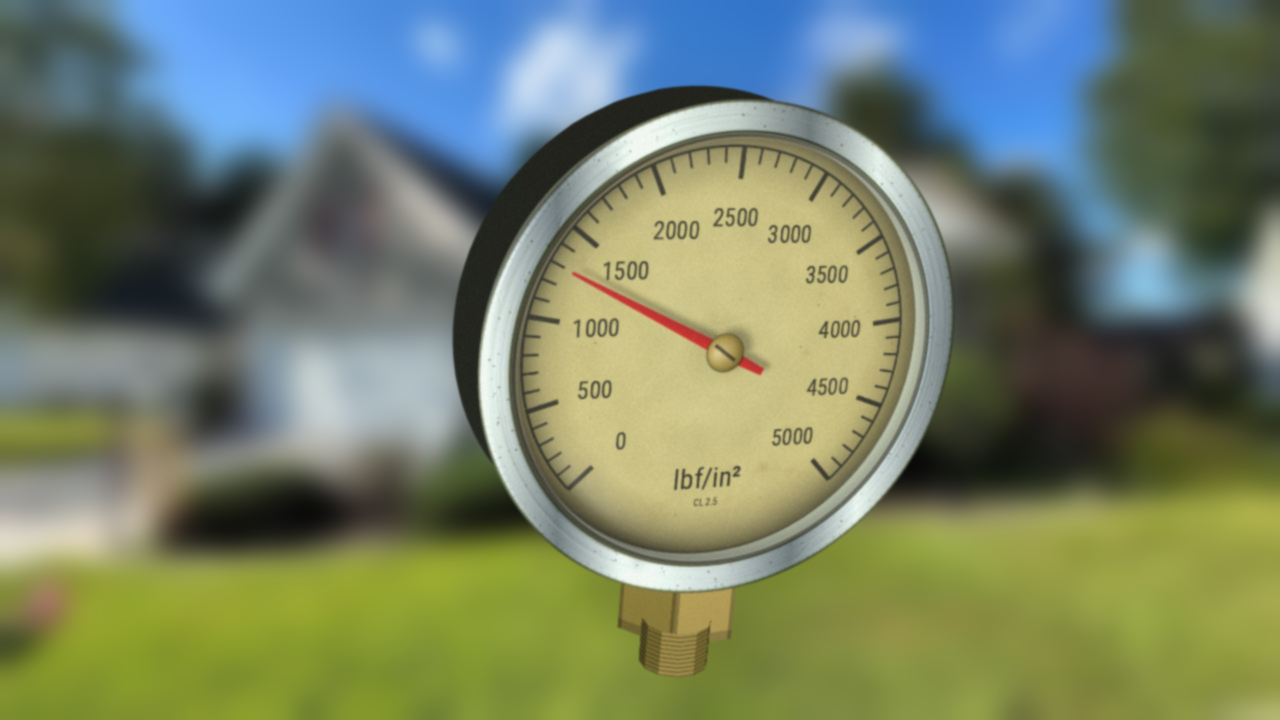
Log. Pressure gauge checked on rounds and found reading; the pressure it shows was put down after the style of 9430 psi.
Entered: 1300 psi
